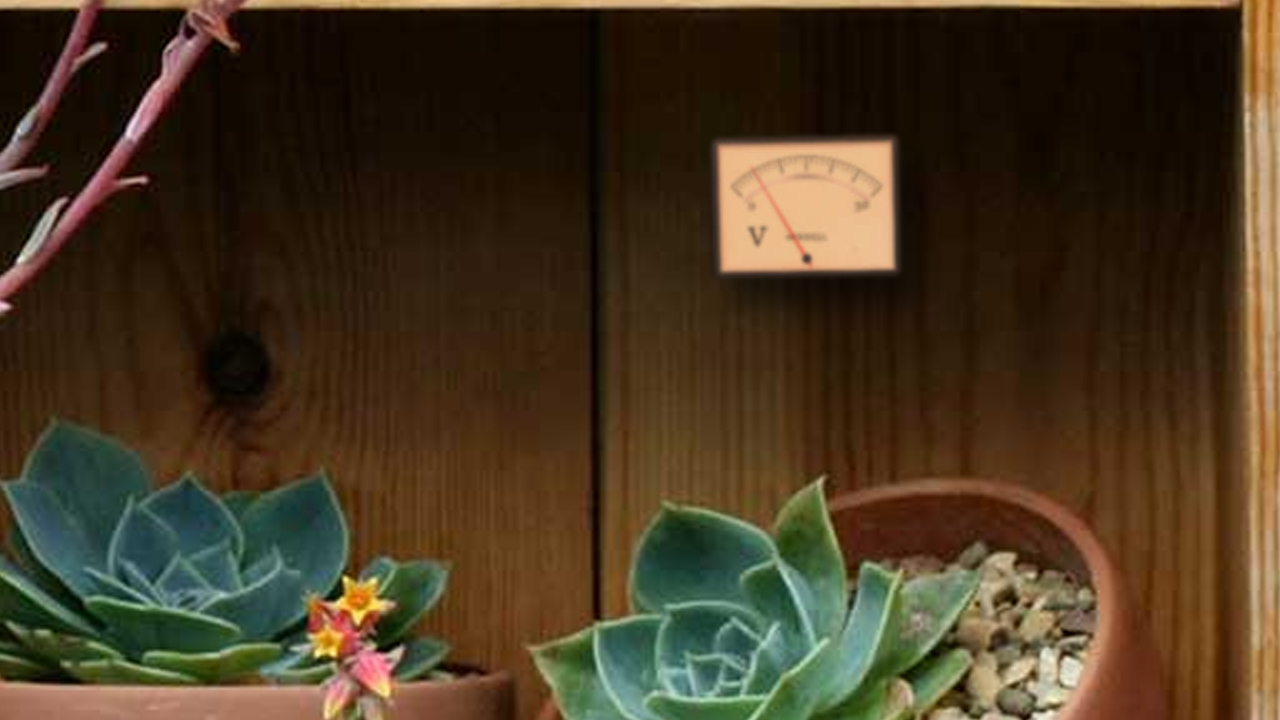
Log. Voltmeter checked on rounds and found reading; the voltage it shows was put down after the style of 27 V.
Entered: 5 V
